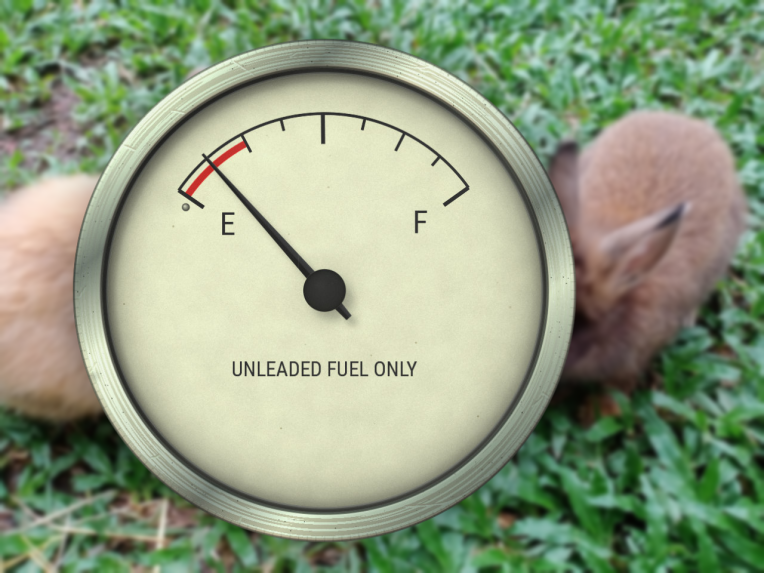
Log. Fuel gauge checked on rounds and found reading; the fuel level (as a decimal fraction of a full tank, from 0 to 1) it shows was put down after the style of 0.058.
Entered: 0.125
